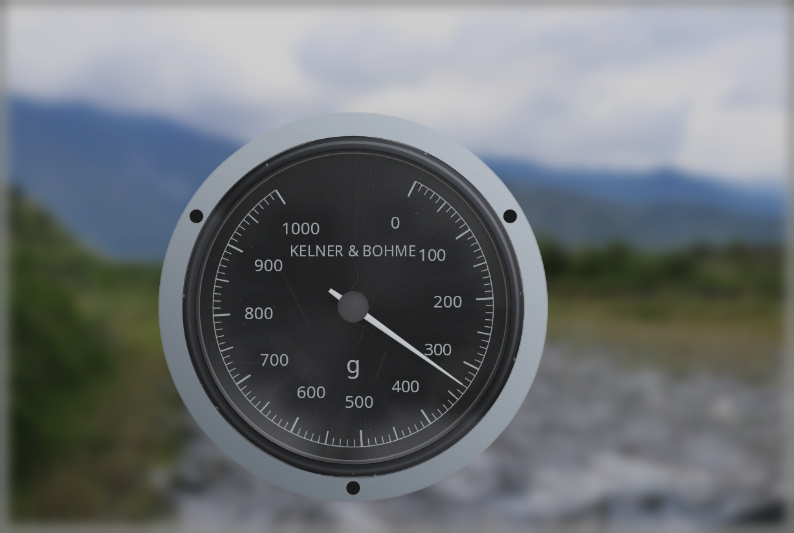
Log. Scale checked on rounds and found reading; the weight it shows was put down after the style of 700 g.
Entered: 330 g
